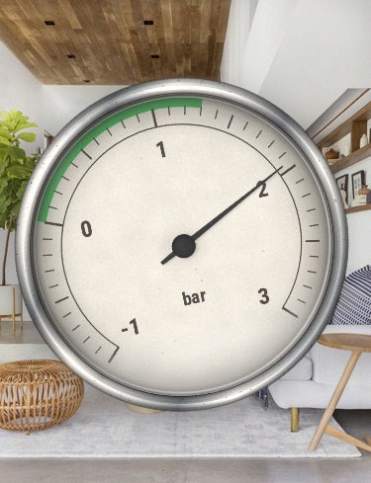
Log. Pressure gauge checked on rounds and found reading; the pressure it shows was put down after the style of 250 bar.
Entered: 1.95 bar
